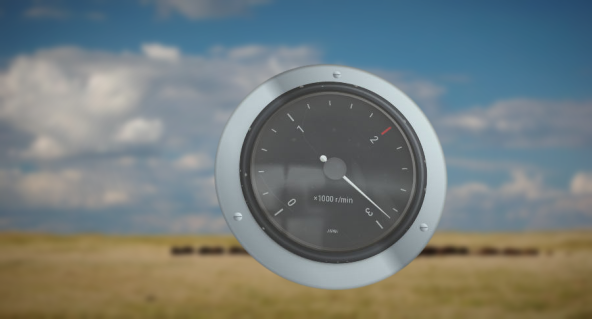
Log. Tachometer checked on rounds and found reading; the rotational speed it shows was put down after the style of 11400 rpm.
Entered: 2900 rpm
